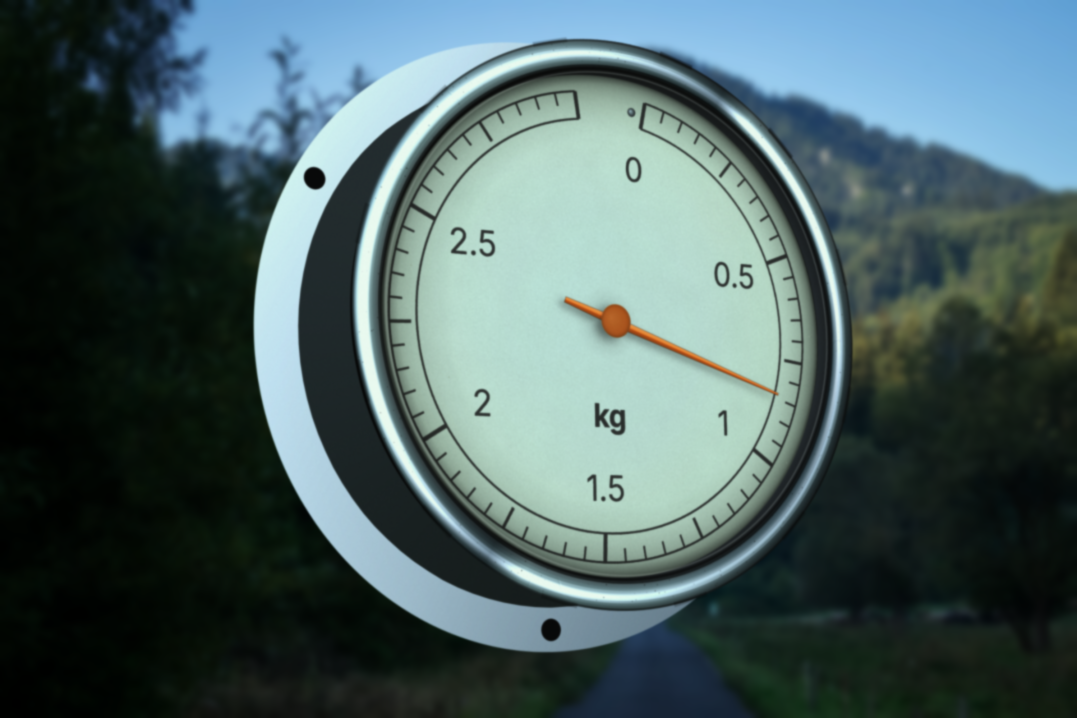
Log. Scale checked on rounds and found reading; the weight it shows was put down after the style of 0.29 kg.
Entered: 0.85 kg
